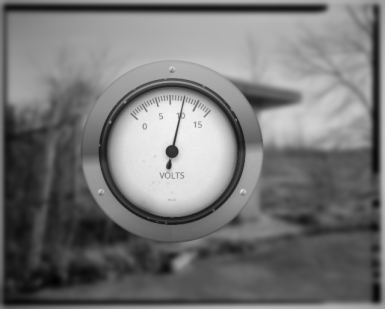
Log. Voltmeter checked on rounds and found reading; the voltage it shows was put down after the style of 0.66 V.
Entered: 10 V
